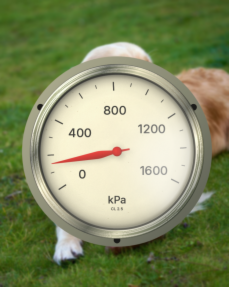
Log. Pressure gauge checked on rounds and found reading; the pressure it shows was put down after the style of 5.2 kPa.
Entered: 150 kPa
